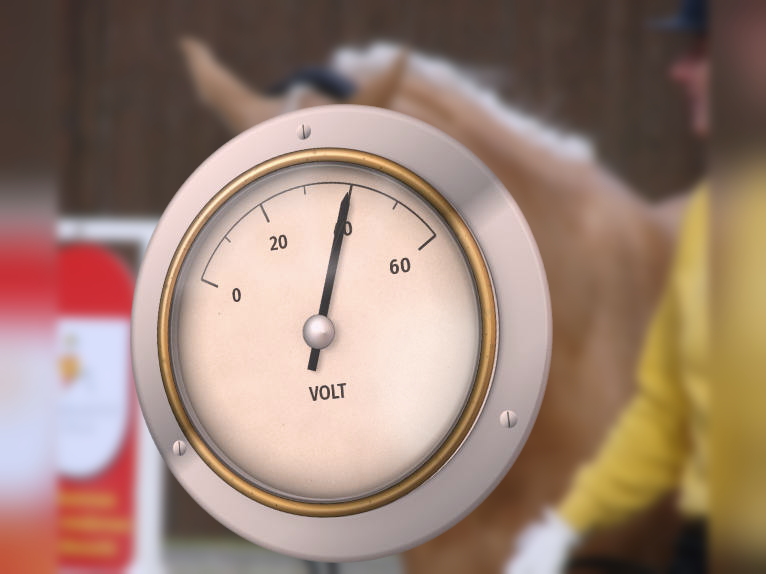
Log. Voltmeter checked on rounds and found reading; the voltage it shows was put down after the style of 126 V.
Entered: 40 V
